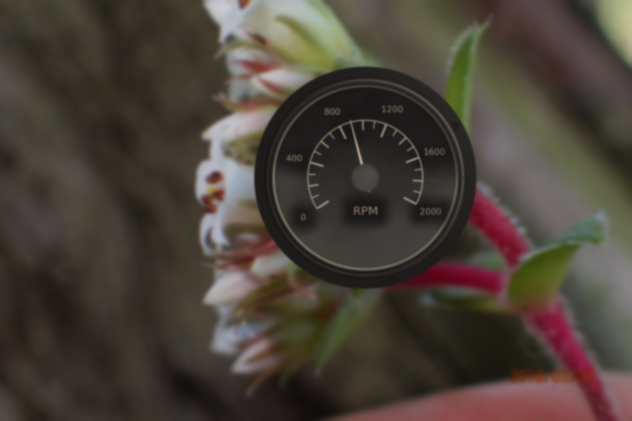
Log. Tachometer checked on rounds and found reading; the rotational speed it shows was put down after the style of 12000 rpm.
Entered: 900 rpm
